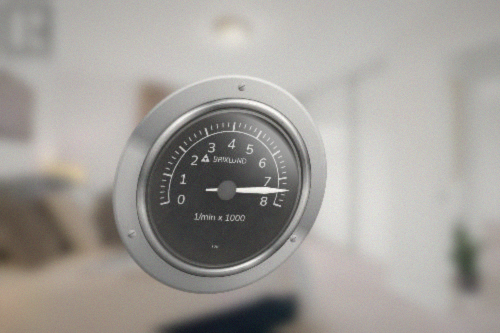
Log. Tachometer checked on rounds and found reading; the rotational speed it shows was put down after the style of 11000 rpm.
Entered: 7400 rpm
